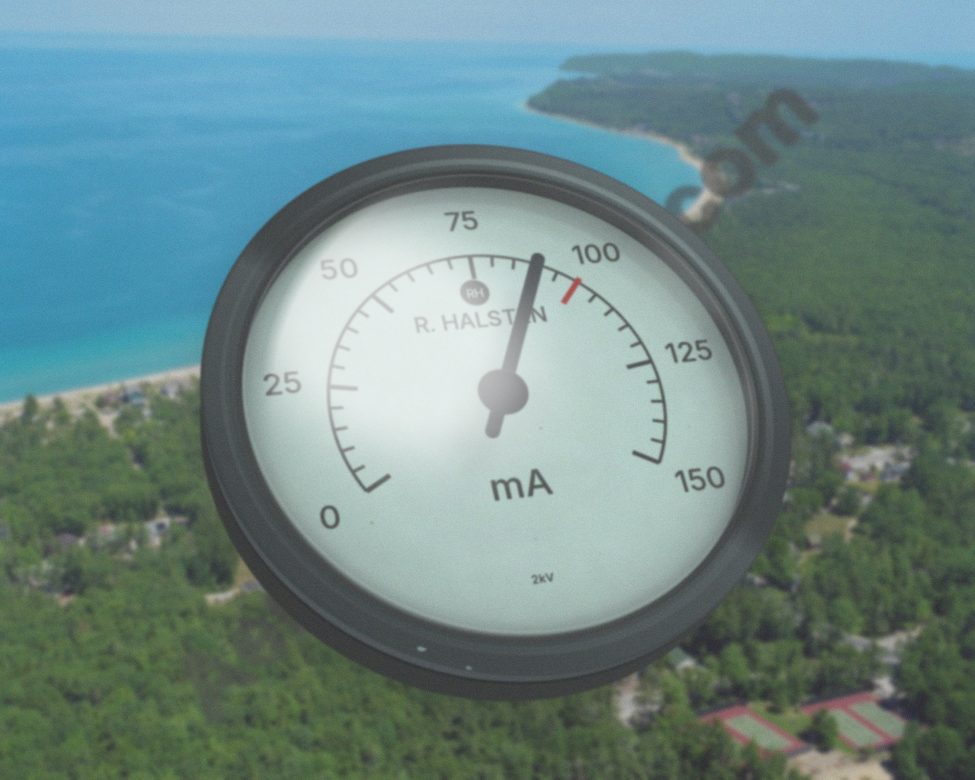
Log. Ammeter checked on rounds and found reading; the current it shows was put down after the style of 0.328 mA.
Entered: 90 mA
